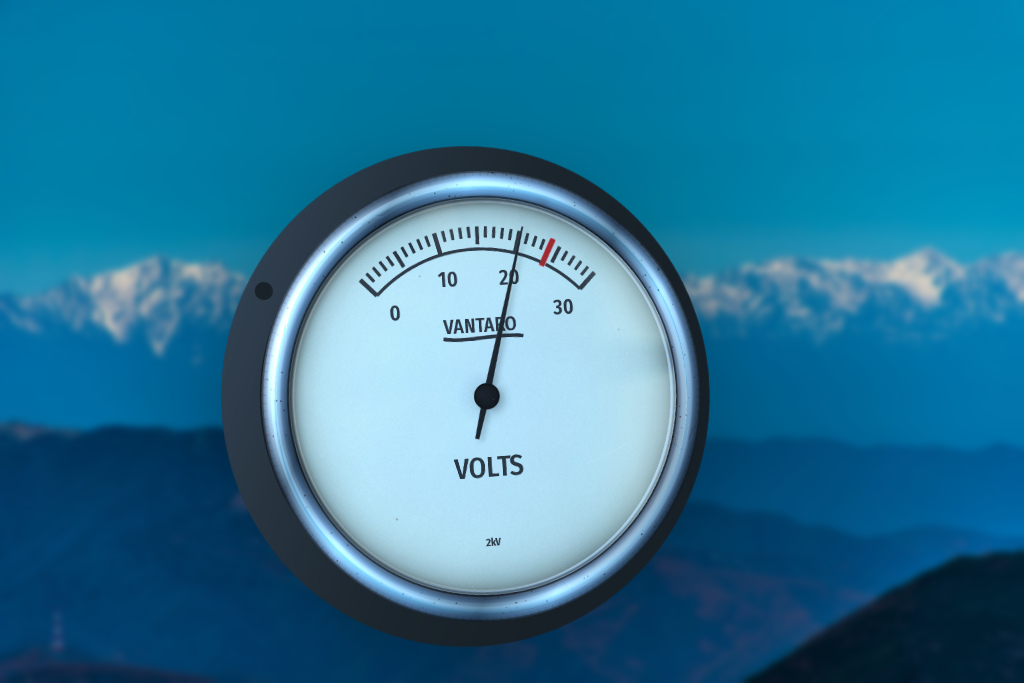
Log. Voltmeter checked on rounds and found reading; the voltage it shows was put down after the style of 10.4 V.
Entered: 20 V
